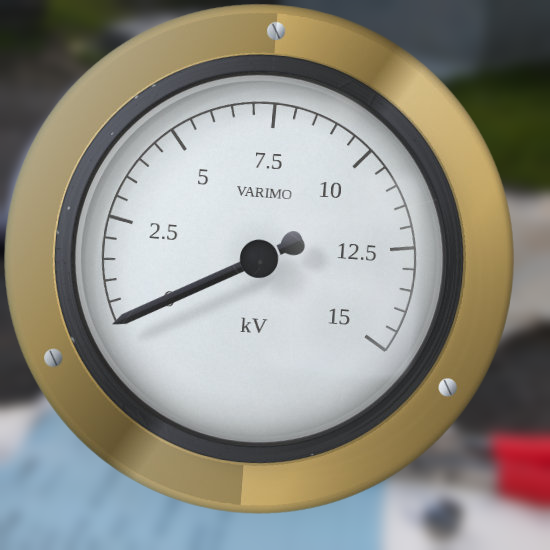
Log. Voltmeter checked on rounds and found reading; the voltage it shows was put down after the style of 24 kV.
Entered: 0 kV
